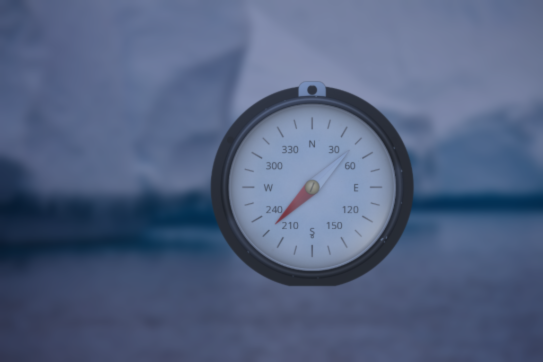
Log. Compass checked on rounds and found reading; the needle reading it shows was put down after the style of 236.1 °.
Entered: 225 °
